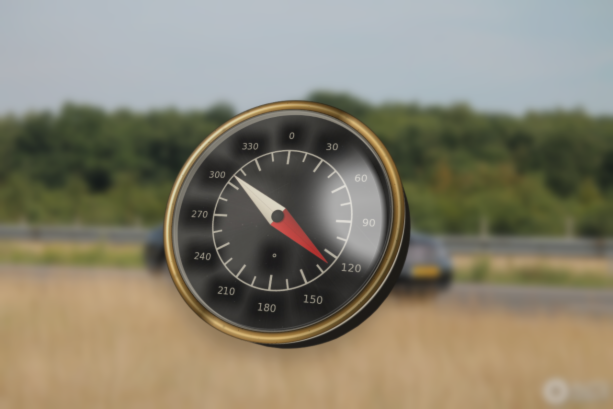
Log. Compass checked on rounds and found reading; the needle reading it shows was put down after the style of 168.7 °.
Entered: 127.5 °
